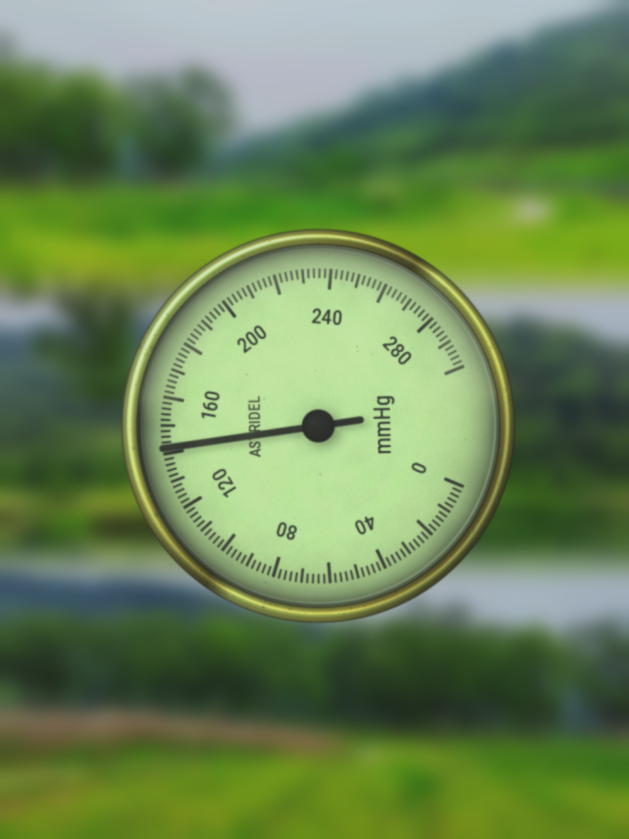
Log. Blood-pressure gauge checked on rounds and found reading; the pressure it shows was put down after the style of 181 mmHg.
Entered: 142 mmHg
